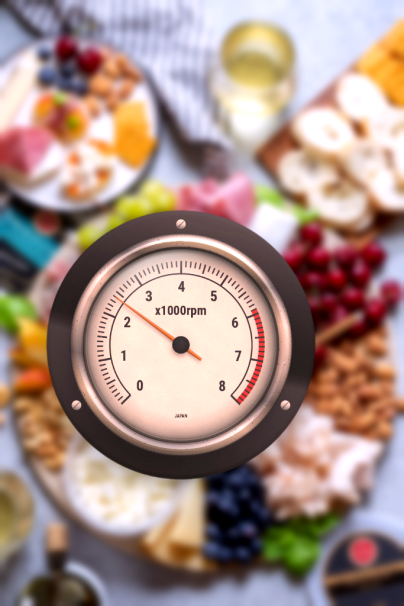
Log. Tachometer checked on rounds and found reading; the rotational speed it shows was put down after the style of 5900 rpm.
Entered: 2400 rpm
